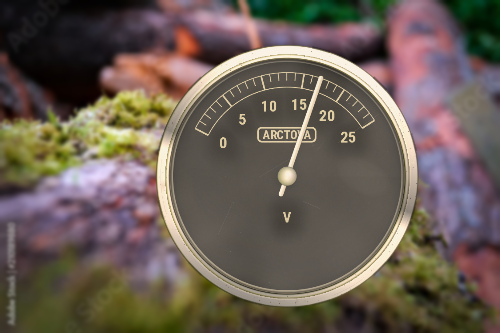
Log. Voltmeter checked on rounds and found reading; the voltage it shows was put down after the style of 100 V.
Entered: 17 V
